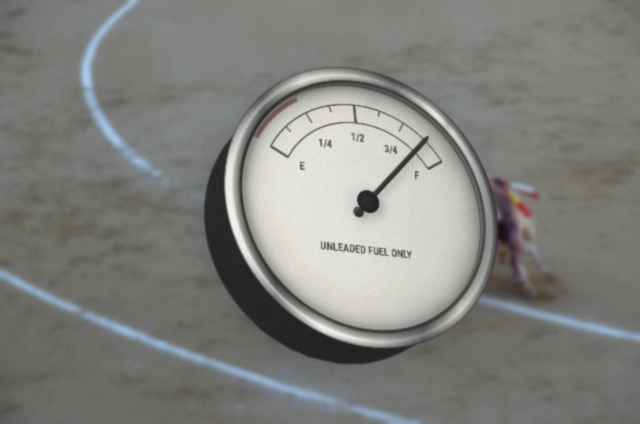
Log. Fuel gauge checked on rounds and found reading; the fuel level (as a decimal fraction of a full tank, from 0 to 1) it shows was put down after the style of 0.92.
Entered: 0.875
